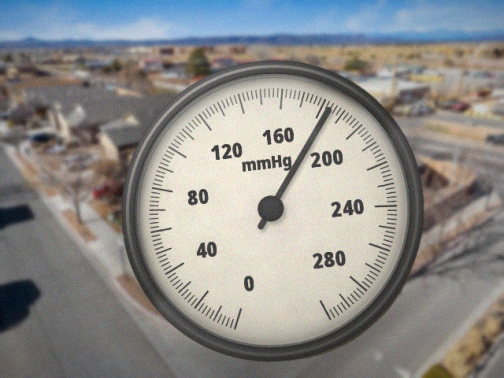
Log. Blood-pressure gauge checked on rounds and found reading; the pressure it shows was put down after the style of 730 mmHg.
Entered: 184 mmHg
